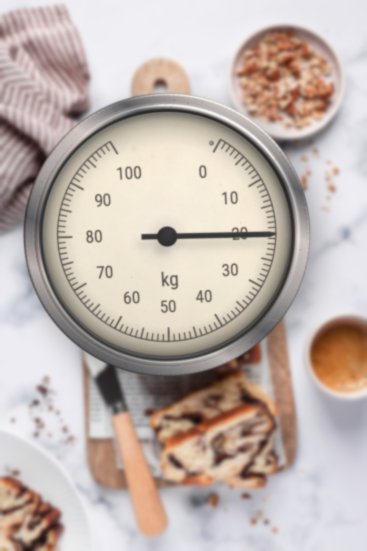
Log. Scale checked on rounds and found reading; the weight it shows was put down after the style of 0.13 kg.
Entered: 20 kg
